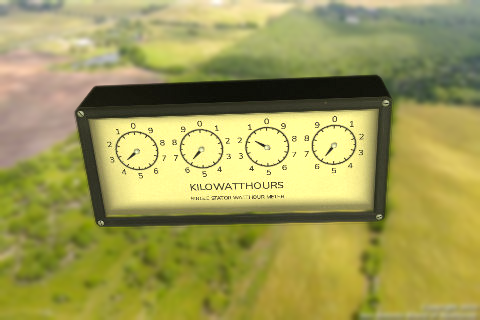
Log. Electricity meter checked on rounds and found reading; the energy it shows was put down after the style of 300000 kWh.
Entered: 3616 kWh
